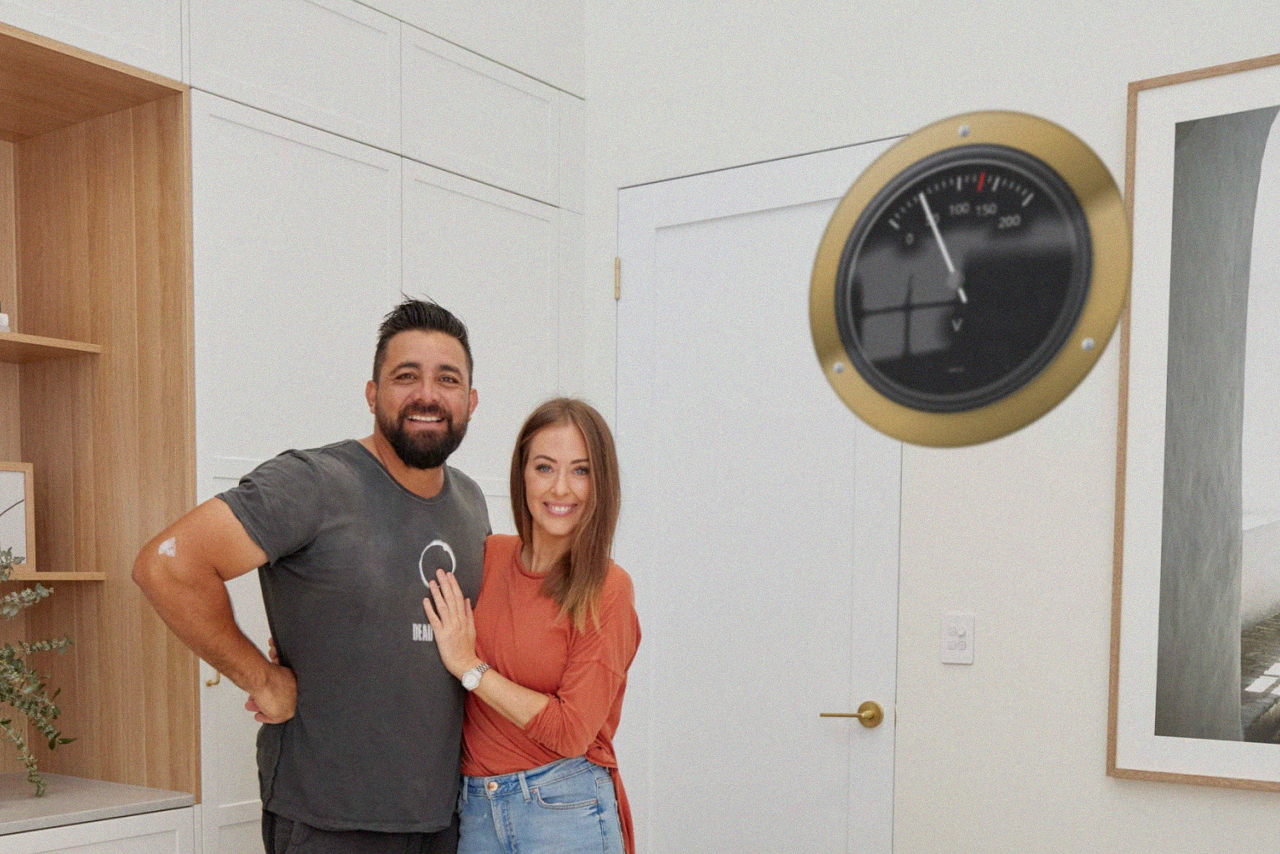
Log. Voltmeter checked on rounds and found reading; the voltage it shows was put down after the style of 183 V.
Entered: 50 V
